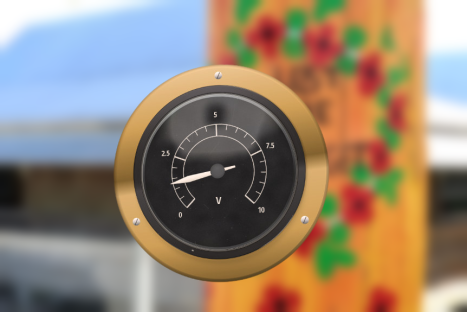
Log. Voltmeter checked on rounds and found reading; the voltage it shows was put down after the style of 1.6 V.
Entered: 1.25 V
